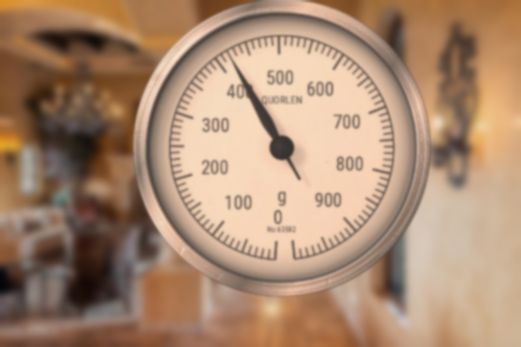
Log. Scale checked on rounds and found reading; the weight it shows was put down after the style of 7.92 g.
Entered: 420 g
